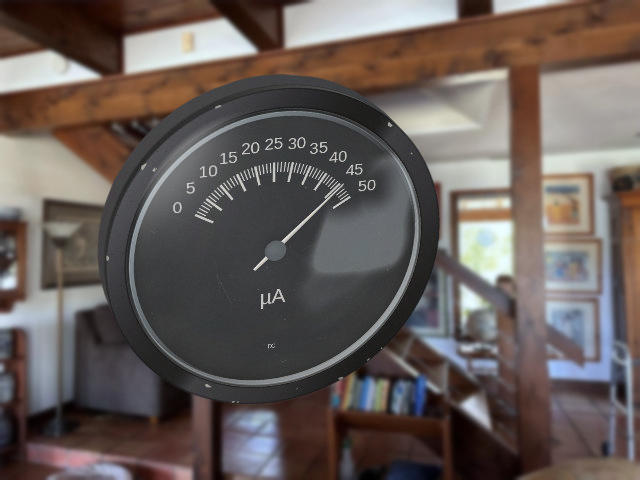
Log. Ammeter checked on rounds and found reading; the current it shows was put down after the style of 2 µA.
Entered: 45 µA
